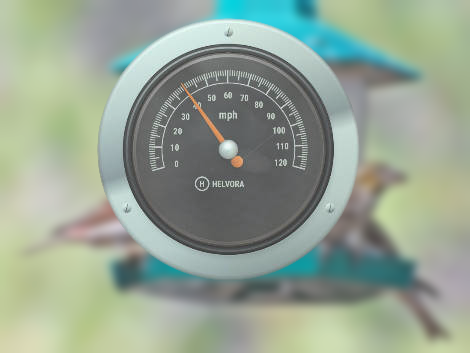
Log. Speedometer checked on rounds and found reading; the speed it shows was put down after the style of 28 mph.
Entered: 40 mph
